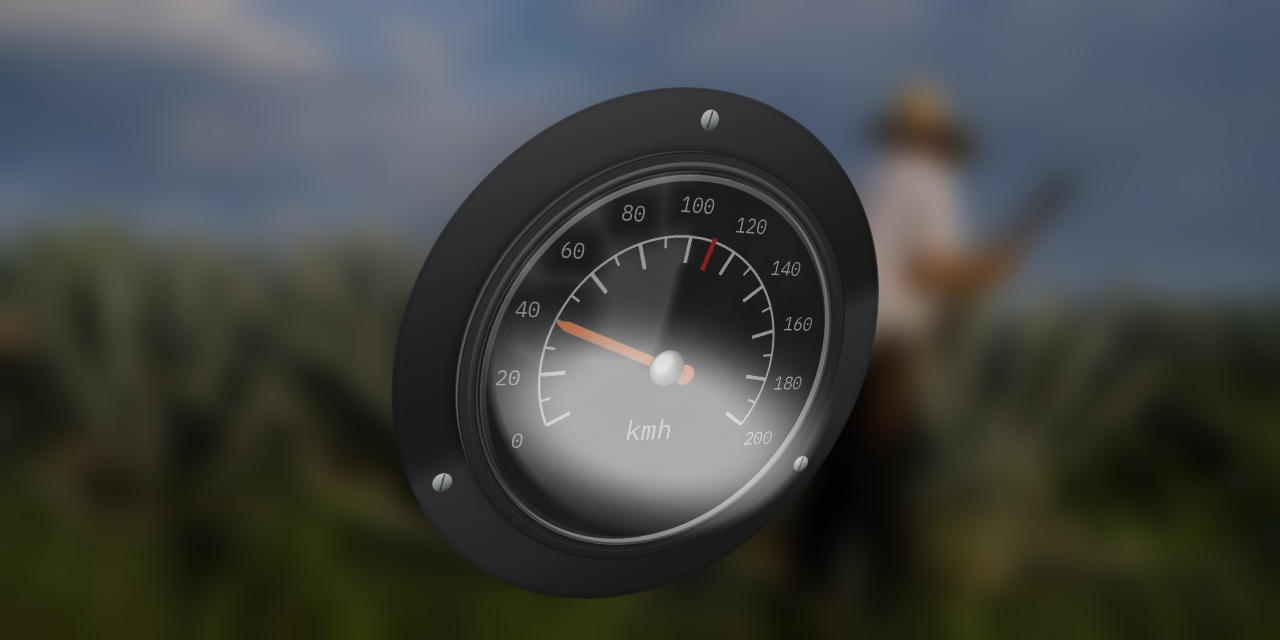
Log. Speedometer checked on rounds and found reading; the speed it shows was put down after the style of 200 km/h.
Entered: 40 km/h
